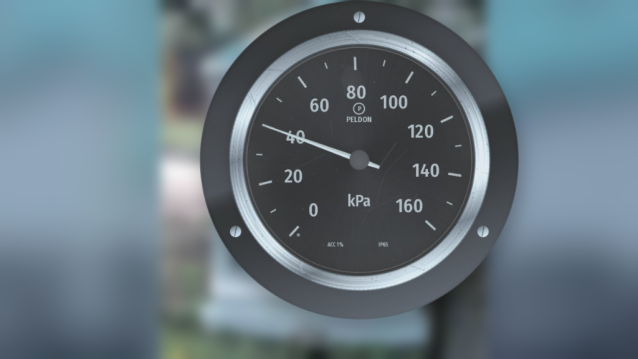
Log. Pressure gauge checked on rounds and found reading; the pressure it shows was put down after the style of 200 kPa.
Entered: 40 kPa
